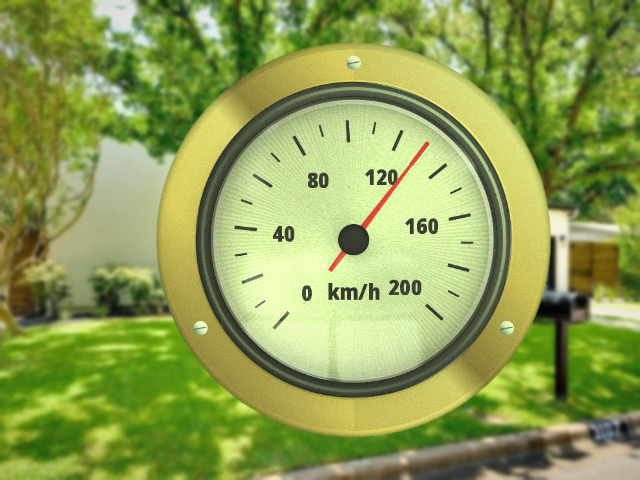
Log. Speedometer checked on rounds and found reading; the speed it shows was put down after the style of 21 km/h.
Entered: 130 km/h
